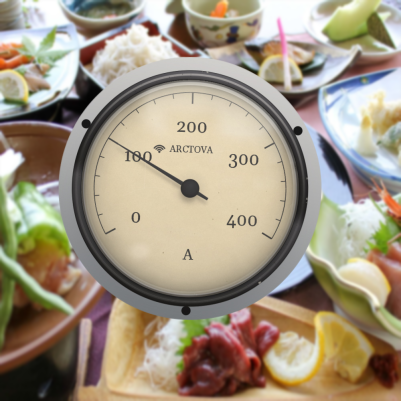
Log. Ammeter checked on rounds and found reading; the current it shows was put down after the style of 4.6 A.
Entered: 100 A
